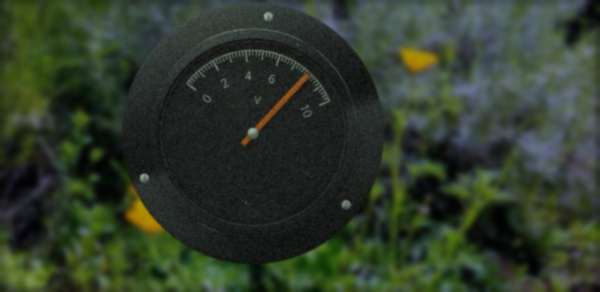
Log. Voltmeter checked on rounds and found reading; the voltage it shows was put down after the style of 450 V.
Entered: 8 V
